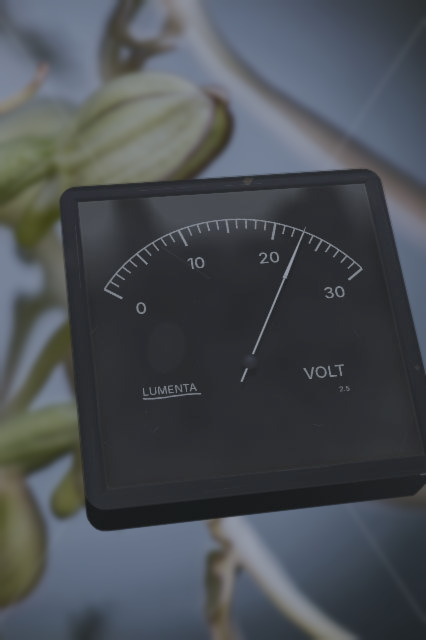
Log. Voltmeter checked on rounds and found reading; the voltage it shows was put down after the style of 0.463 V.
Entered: 23 V
